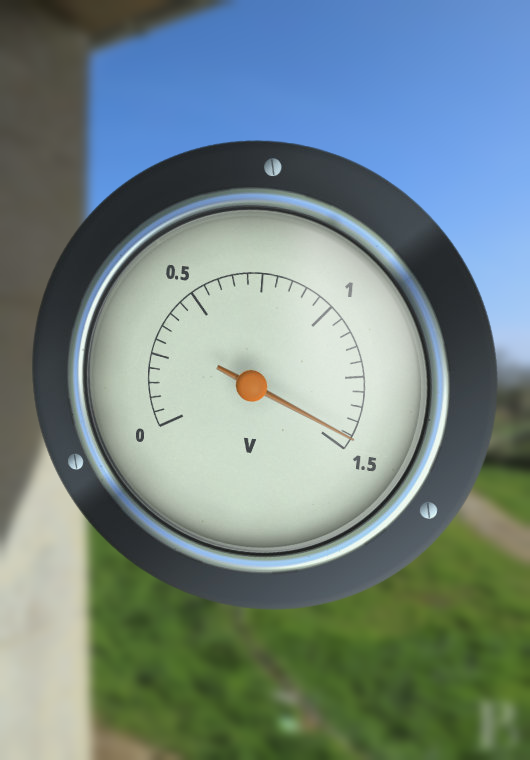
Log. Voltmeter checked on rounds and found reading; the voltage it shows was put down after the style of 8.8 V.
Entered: 1.45 V
